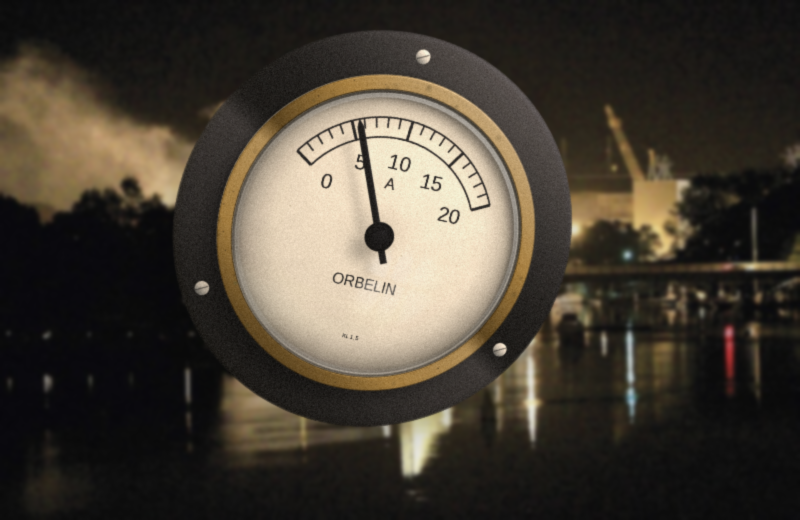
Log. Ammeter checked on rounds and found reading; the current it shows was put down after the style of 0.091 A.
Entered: 5.5 A
